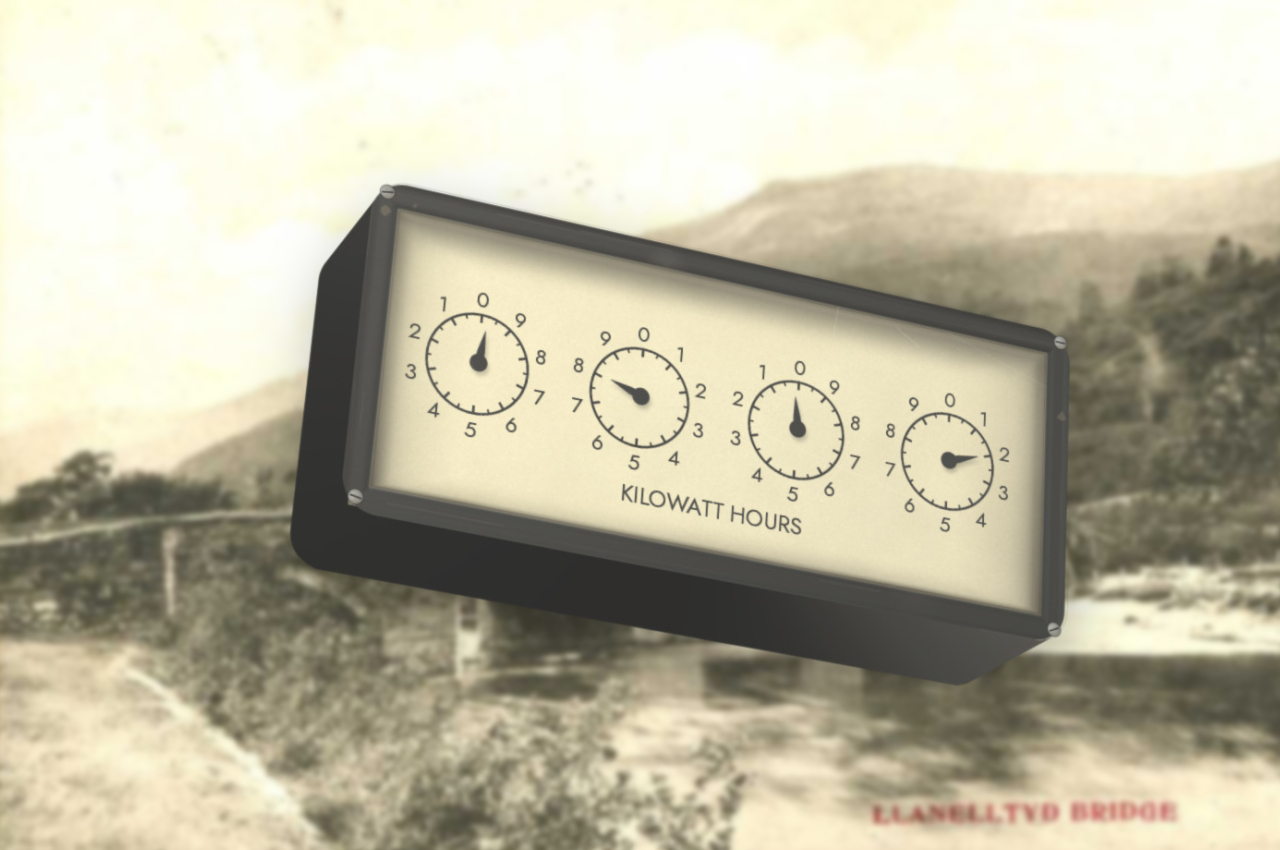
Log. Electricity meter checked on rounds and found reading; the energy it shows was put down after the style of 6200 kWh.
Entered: 9802 kWh
